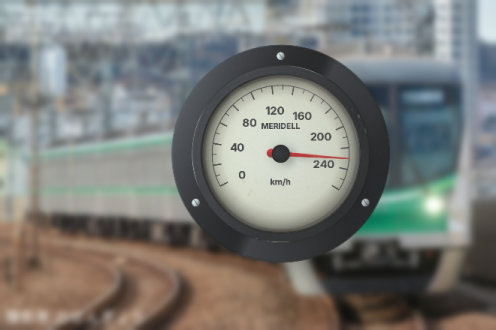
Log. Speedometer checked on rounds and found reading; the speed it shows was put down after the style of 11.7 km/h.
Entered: 230 km/h
